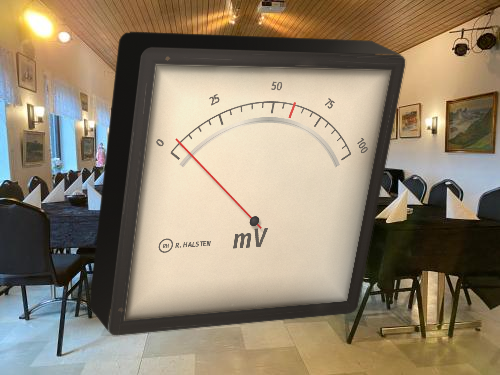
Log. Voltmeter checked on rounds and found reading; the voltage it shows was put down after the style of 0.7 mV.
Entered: 5 mV
